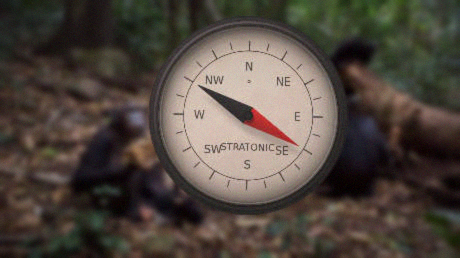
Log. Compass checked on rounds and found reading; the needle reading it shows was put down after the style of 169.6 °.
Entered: 120 °
